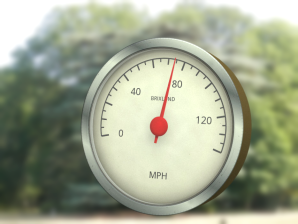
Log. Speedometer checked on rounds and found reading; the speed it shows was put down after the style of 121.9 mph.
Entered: 75 mph
